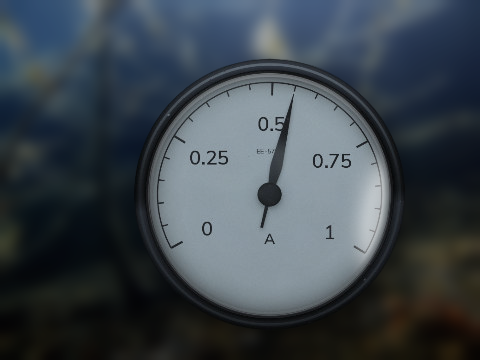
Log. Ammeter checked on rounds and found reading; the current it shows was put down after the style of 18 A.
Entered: 0.55 A
